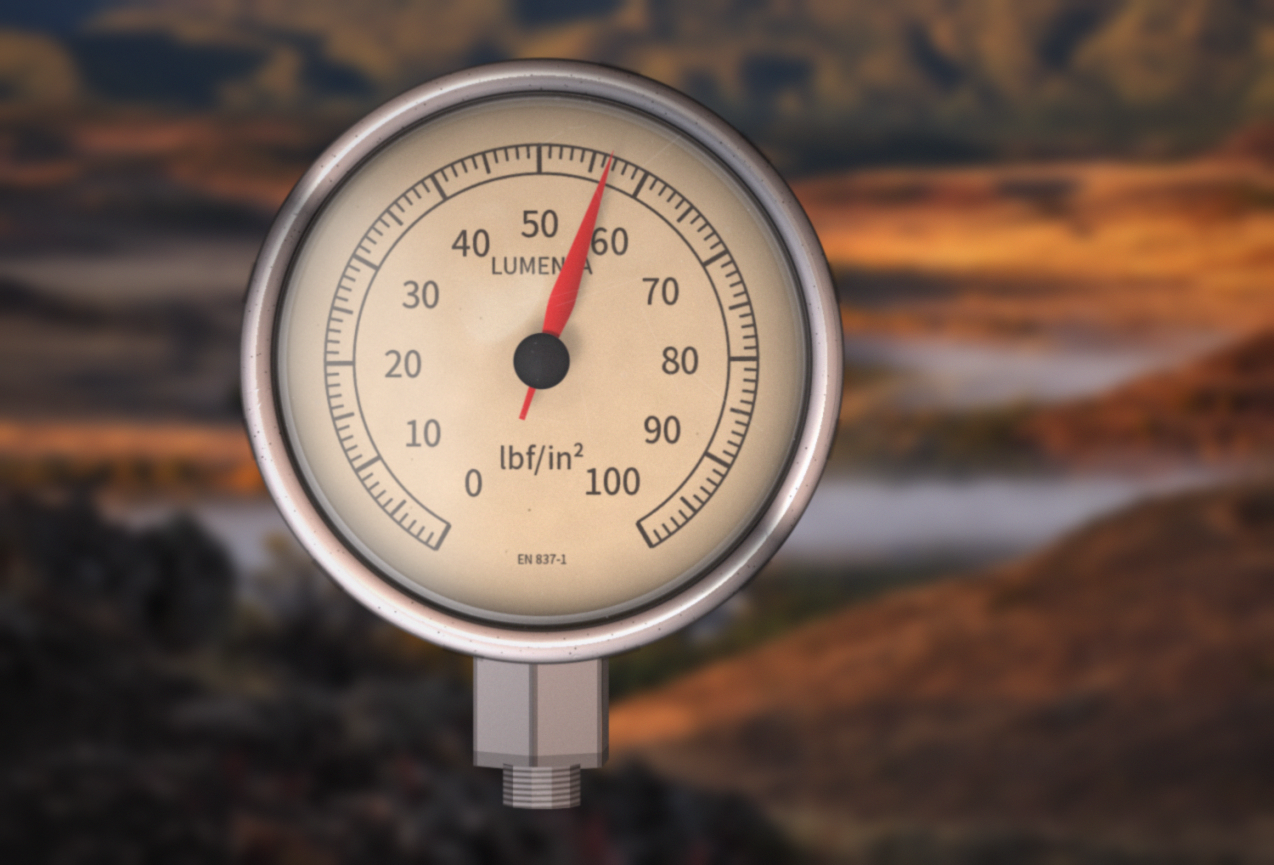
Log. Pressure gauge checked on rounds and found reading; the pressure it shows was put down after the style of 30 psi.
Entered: 56.5 psi
